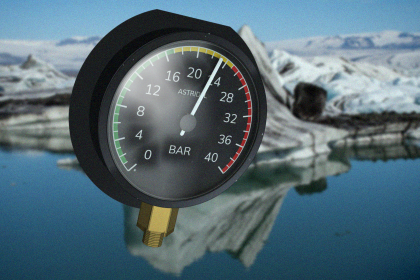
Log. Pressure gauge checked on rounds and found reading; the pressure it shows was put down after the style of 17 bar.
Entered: 23 bar
